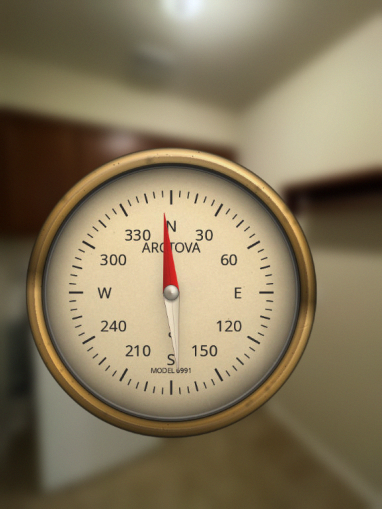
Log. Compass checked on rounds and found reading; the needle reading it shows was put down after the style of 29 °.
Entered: 355 °
